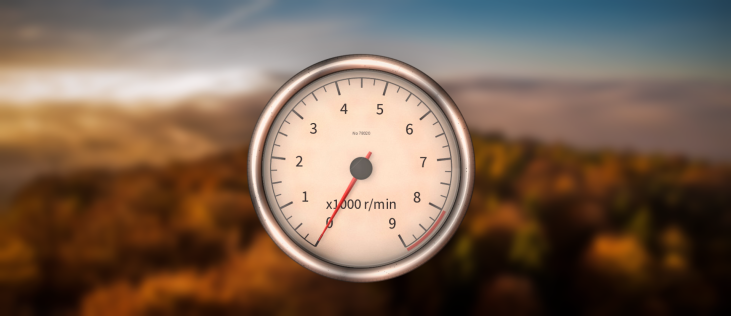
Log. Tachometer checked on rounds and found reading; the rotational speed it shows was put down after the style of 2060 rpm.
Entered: 0 rpm
